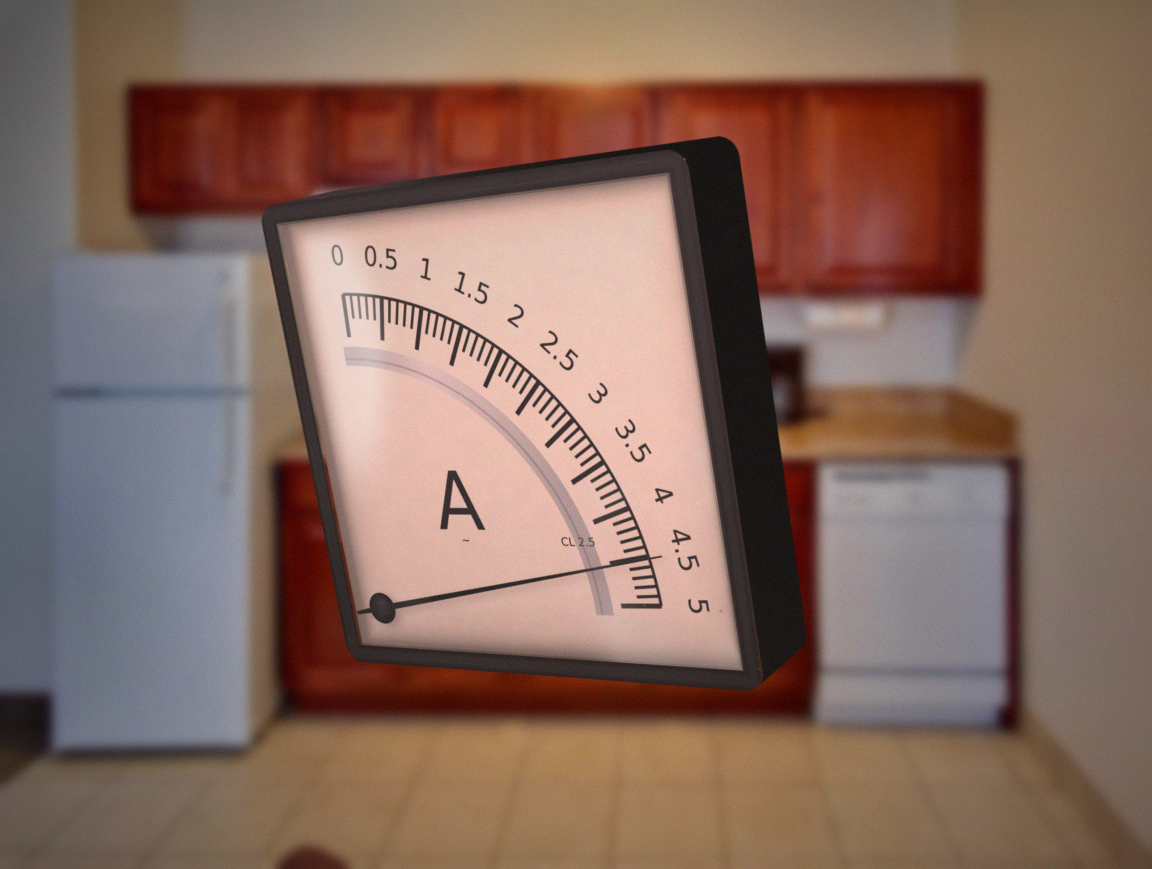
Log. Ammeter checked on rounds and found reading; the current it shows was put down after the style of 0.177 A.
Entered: 4.5 A
